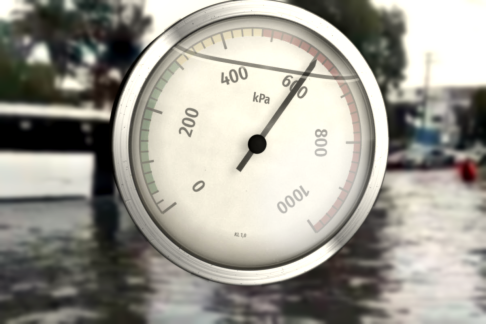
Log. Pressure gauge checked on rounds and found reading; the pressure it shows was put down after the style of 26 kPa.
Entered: 600 kPa
